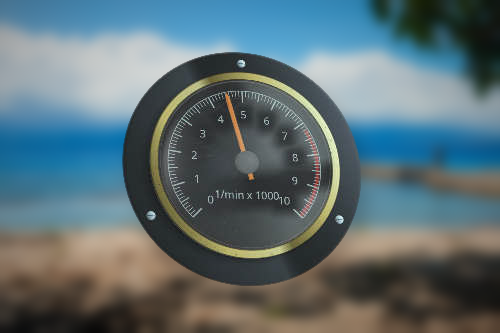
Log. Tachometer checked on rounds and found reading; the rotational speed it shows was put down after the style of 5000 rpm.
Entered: 4500 rpm
